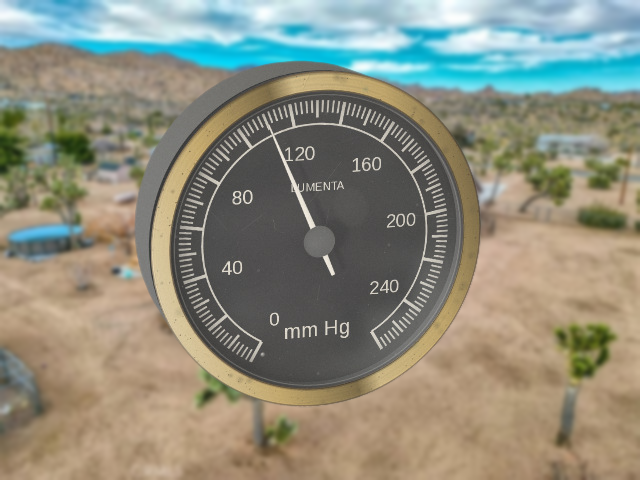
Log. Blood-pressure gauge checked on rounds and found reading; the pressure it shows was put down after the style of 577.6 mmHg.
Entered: 110 mmHg
